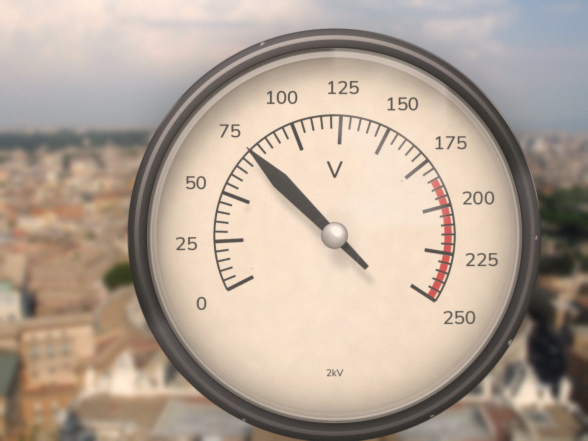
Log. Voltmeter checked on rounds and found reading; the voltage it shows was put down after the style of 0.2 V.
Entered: 75 V
